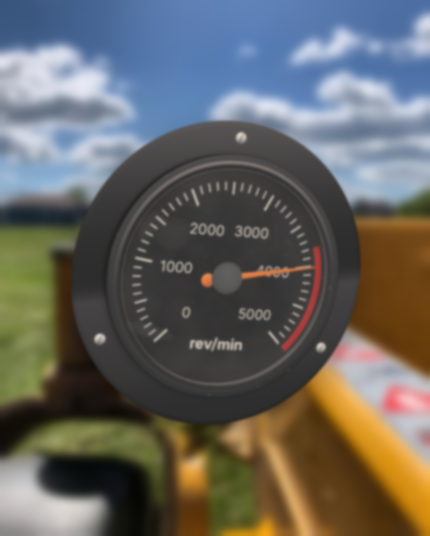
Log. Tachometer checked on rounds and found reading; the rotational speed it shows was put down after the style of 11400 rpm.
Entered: 4000 rpm
